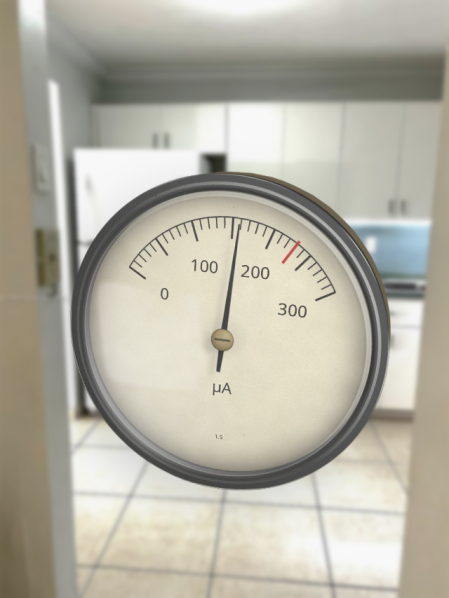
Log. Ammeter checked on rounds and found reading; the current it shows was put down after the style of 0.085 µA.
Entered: 160 µA
